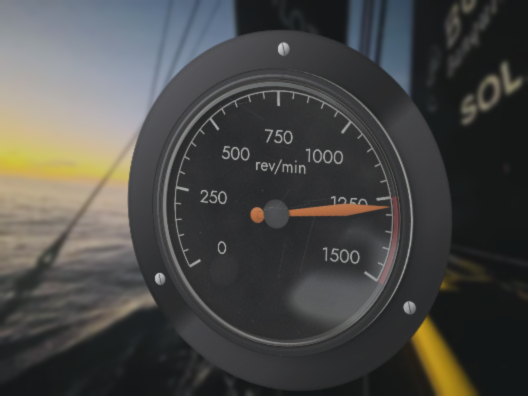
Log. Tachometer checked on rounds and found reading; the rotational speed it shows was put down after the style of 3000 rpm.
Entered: 1275 rpm
